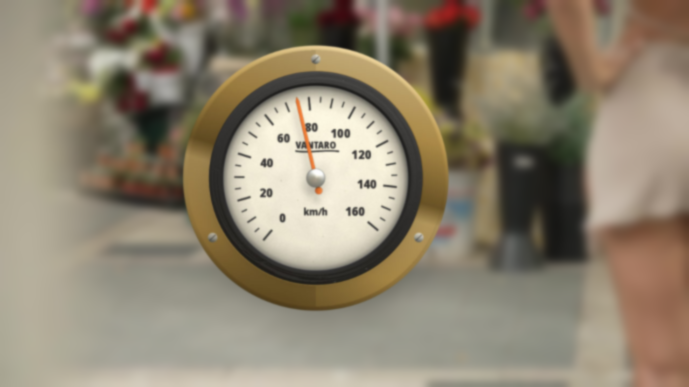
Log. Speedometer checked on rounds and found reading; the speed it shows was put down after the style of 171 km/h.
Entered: 75 km/h
